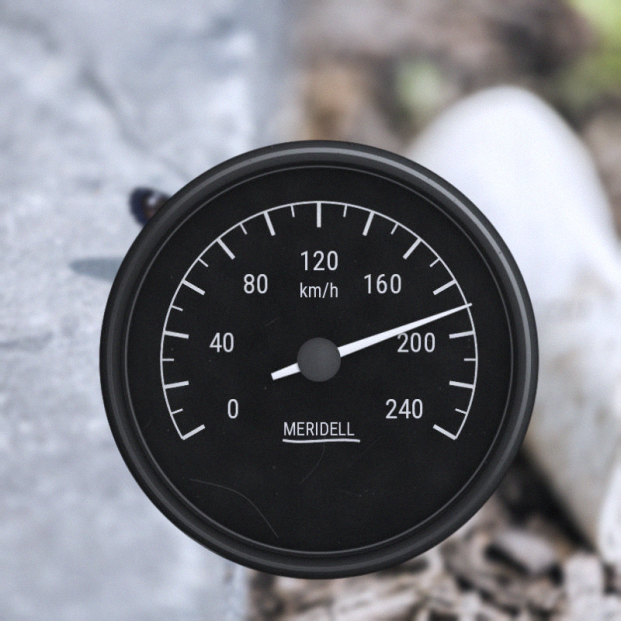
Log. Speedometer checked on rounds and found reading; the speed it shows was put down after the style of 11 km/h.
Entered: 190 km/h
